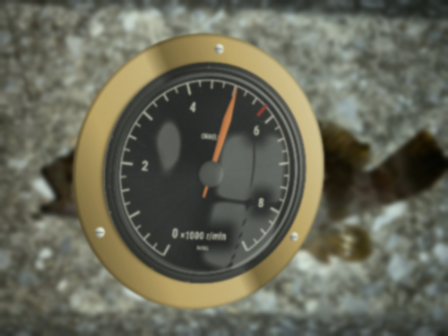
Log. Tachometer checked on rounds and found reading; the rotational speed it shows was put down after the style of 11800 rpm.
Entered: 5000 rpm
